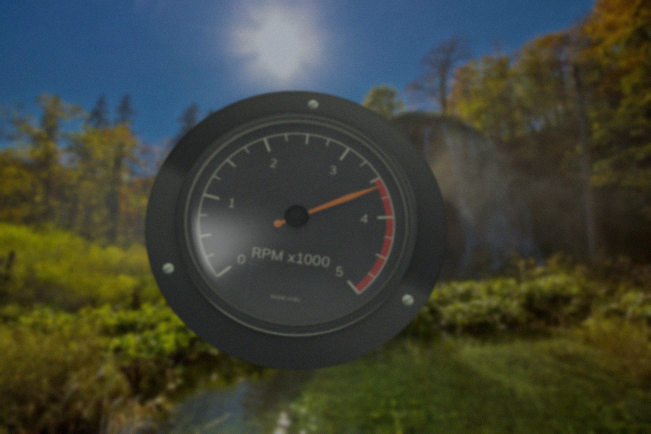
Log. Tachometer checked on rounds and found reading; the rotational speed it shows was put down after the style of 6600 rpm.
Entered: 3625 rpm
